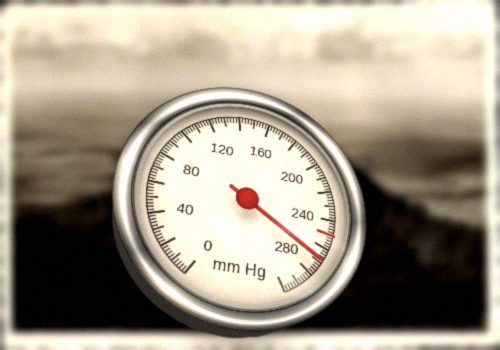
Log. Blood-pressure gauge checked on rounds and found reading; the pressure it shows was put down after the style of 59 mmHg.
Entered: 270 mmHg
